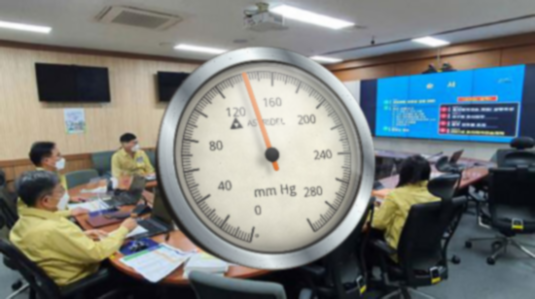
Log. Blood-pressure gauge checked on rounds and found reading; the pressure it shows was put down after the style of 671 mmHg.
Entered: 140 mmHg
